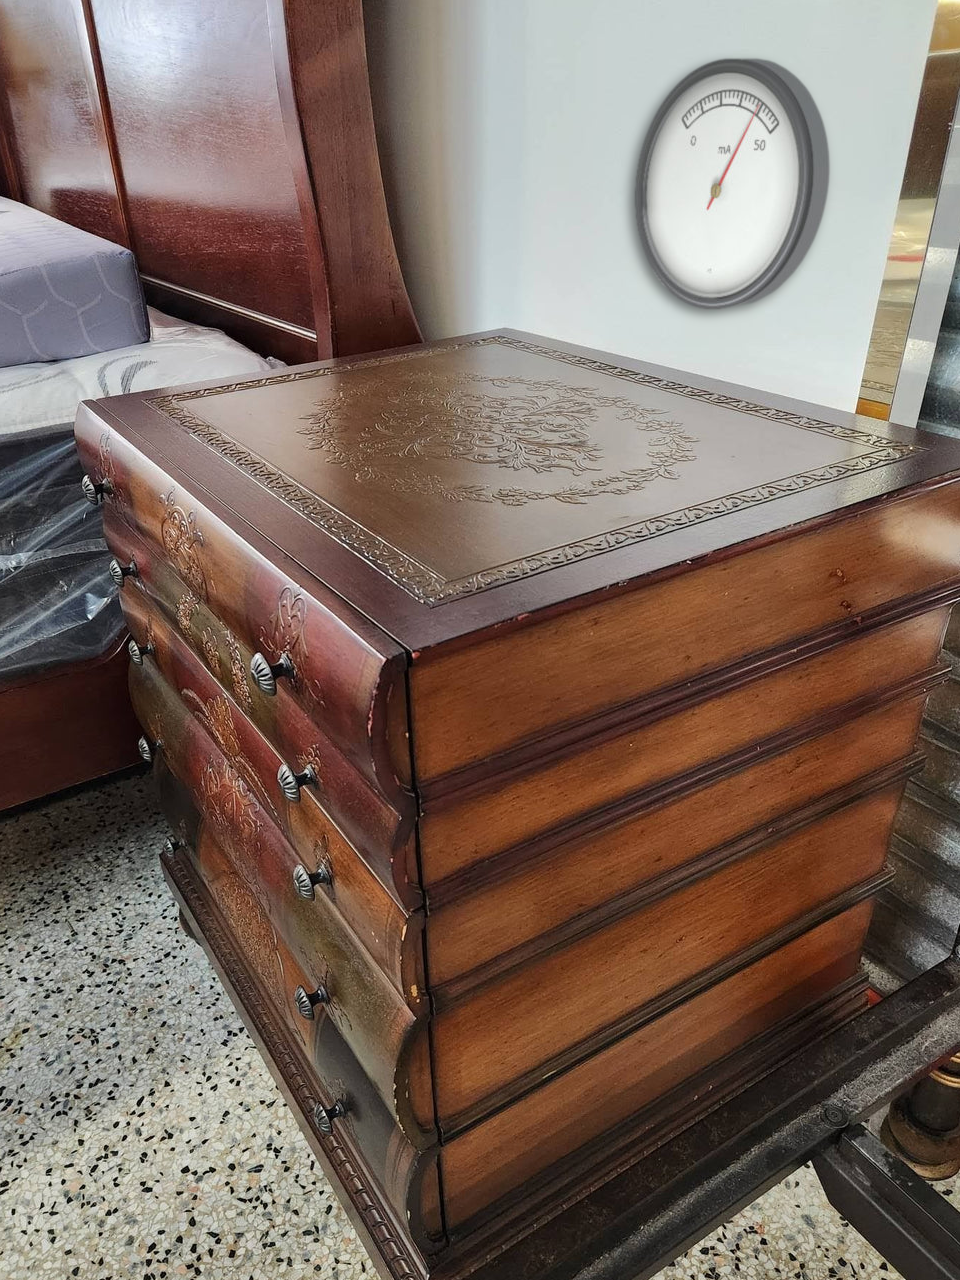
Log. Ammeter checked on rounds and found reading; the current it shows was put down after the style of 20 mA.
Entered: 40 mA
